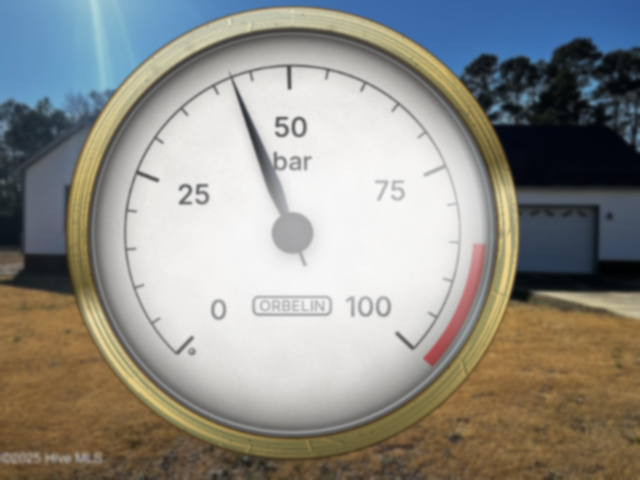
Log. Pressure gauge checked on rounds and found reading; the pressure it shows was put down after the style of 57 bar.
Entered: 42.5 bar
